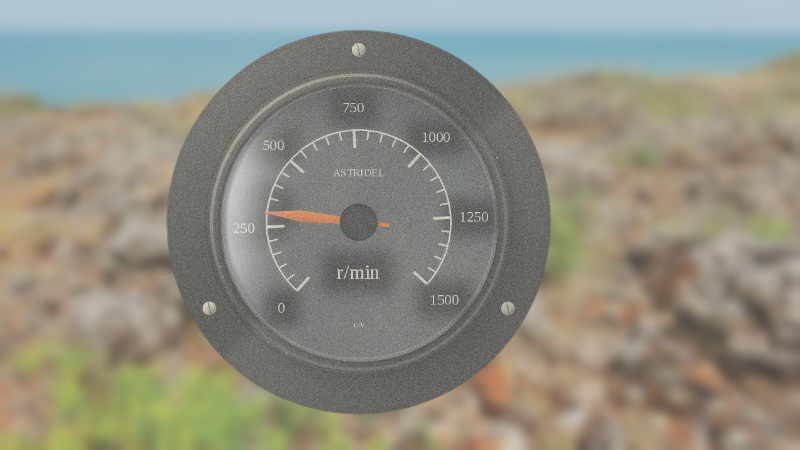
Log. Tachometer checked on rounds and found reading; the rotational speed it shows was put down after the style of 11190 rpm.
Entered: 300 rpm
